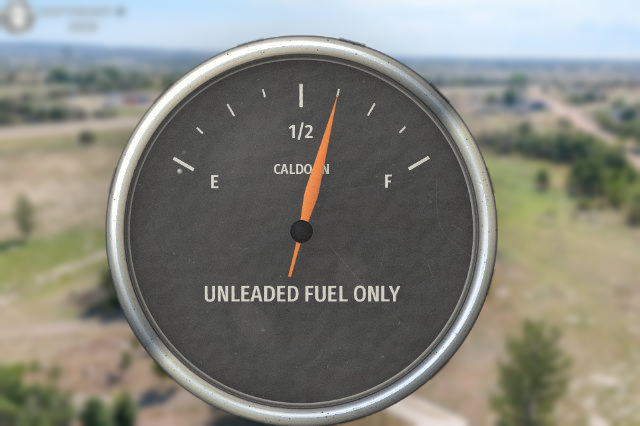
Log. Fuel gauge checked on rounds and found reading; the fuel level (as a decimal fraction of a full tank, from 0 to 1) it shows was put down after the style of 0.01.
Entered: 0.625
